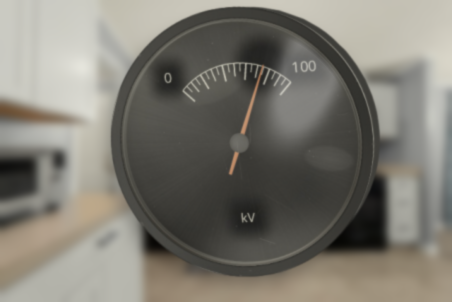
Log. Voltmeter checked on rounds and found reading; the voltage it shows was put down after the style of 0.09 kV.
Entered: 75 kV
